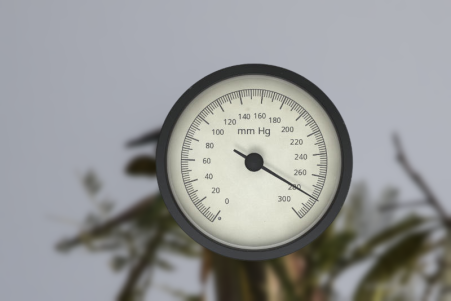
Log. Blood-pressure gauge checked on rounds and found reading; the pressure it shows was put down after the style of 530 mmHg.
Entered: 280 mmHg
